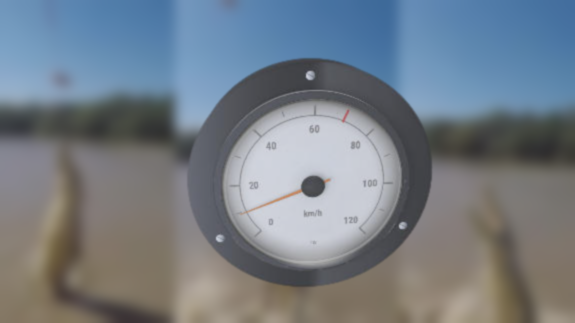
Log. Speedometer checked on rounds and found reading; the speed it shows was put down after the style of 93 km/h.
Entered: 10 km/h
